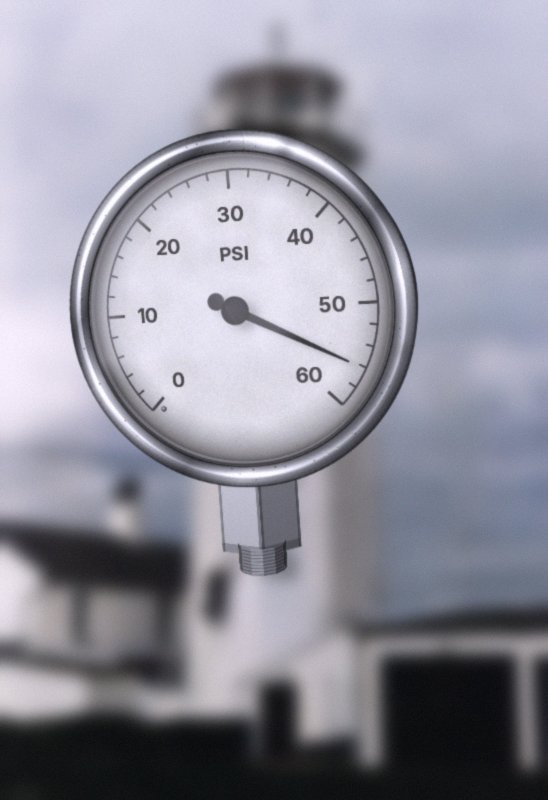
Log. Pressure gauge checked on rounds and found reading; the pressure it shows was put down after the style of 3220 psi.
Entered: 56 psi
